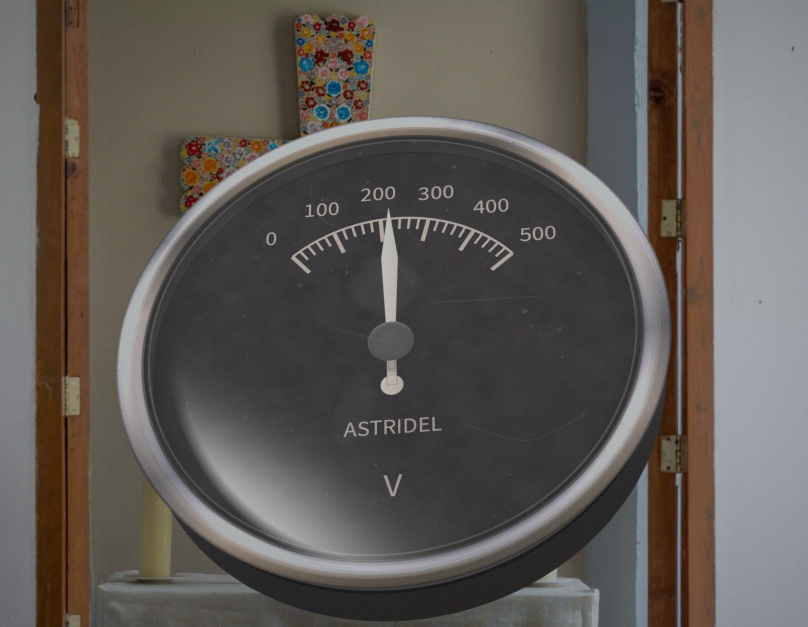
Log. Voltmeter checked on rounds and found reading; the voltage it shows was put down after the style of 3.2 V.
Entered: 220 V
